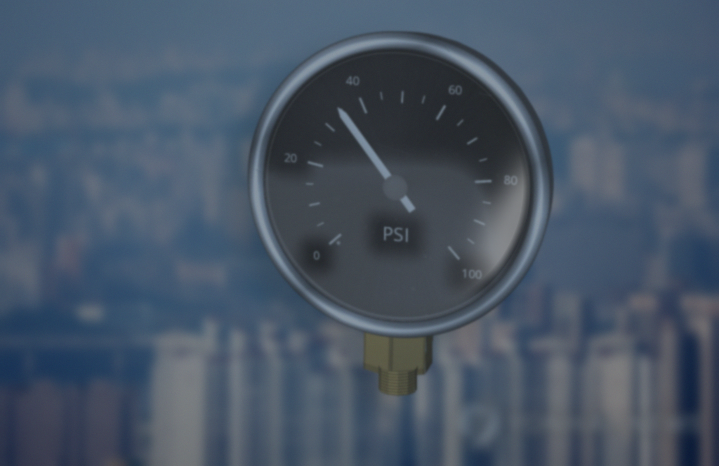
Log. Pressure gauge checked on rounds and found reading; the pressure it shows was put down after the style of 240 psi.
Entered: 35 psi
